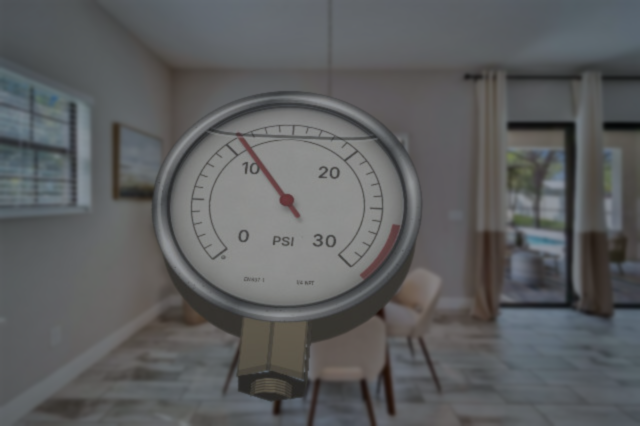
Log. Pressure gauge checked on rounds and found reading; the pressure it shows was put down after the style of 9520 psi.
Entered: 11 psi
